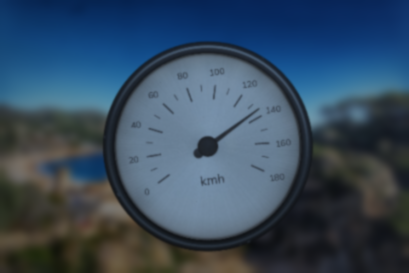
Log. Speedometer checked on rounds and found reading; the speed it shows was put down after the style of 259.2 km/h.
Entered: 135 km/h
